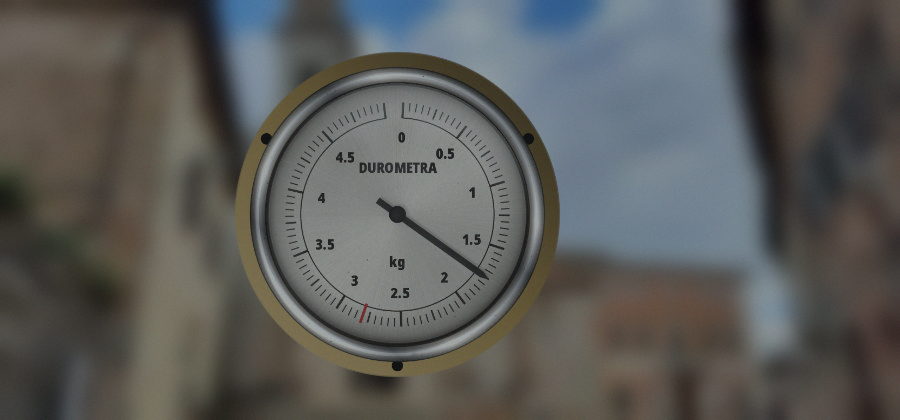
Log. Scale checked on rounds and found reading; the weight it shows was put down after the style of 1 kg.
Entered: 1.75 kg
